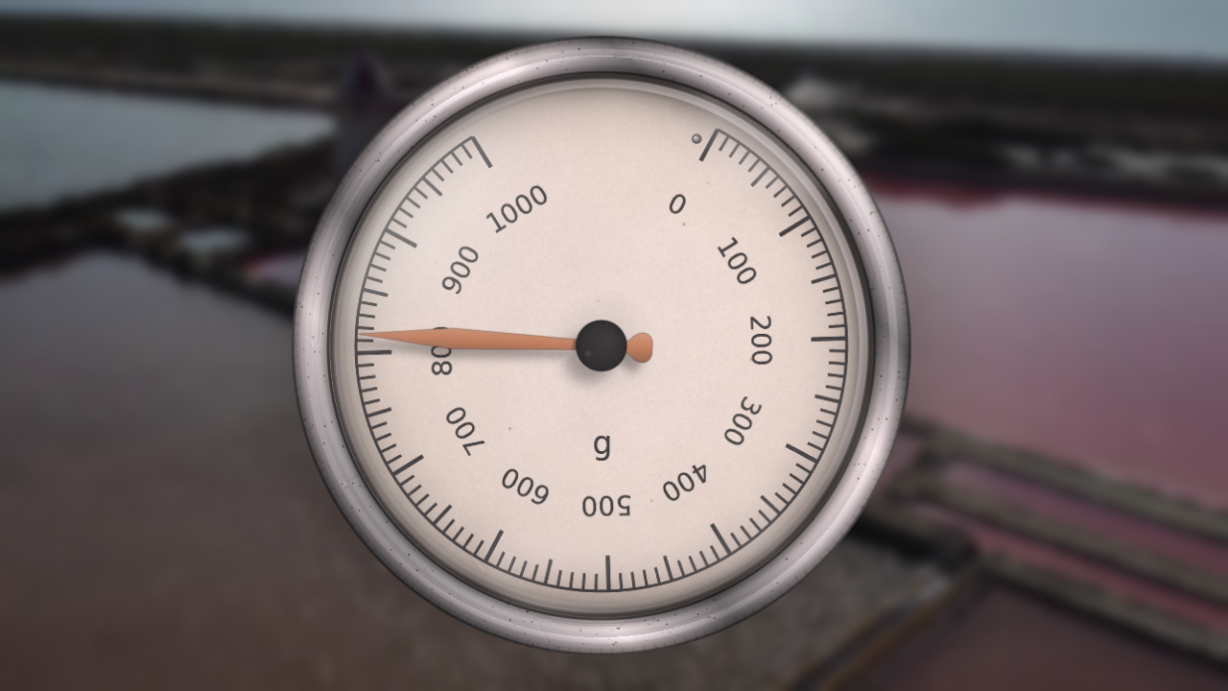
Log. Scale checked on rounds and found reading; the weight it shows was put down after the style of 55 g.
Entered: 815 g
